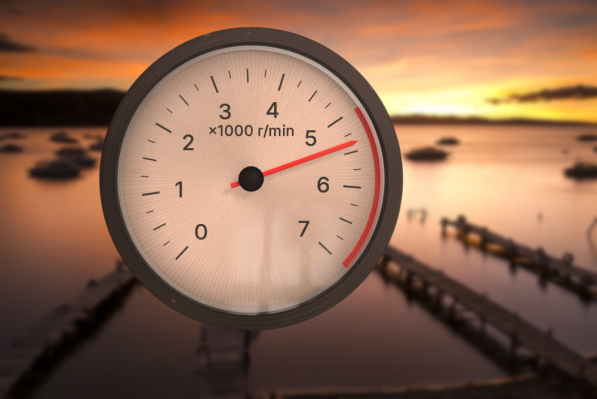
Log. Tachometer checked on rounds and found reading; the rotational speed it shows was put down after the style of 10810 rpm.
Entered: 5375 rpm
